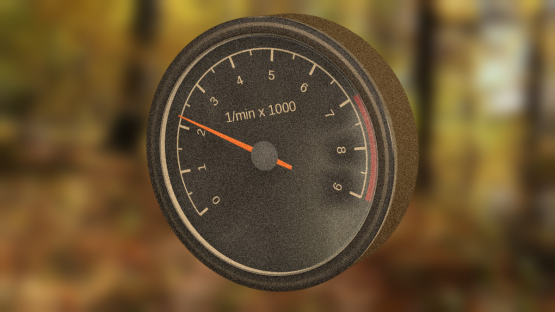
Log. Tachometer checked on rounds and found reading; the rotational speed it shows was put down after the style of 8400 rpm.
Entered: 2250 rpm
